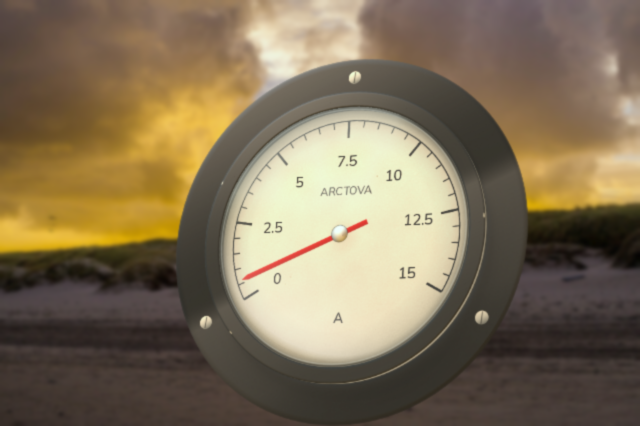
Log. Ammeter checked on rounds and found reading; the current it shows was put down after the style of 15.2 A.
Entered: 0.5 A
